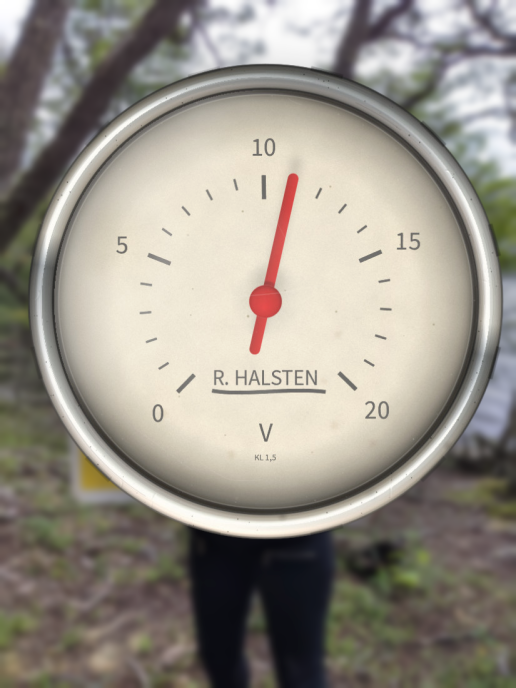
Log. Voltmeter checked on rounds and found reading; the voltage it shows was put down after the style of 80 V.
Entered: 11 V
